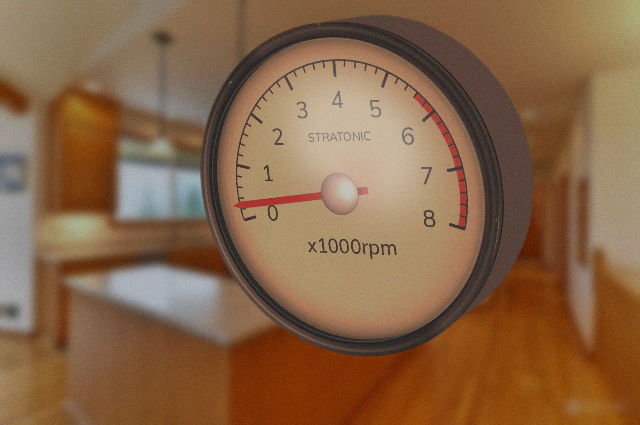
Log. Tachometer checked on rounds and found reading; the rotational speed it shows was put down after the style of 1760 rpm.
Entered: 300 rpm
